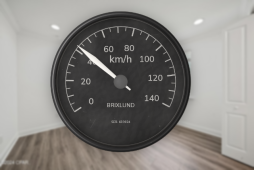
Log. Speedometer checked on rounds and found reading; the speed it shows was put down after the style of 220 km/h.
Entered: 42.5 km/h
